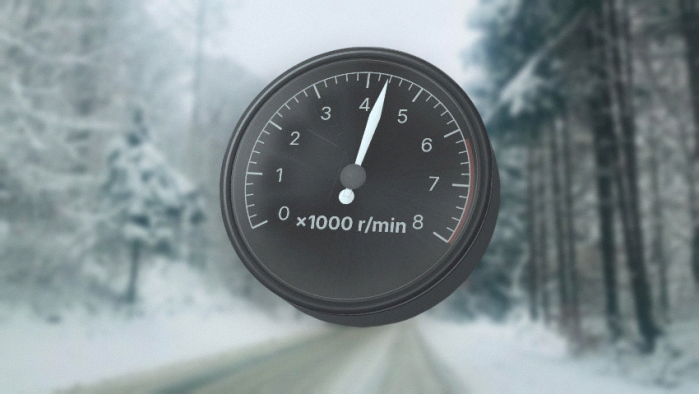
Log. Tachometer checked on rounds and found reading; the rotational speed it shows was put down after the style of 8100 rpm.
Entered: 4400 rpm
